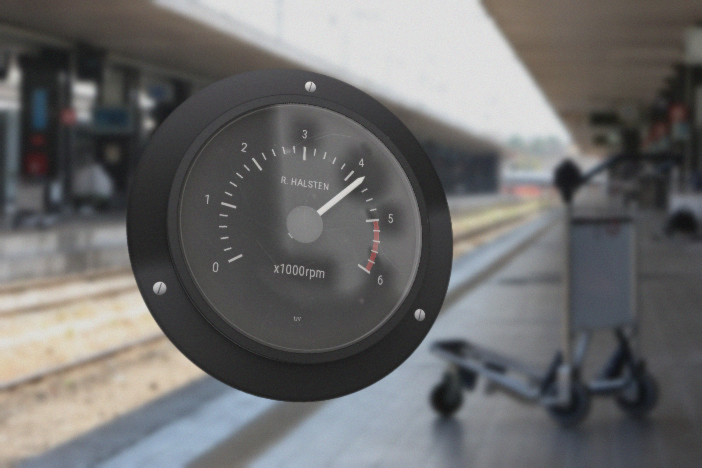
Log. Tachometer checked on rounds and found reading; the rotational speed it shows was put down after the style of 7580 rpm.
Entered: 4200 rpm
